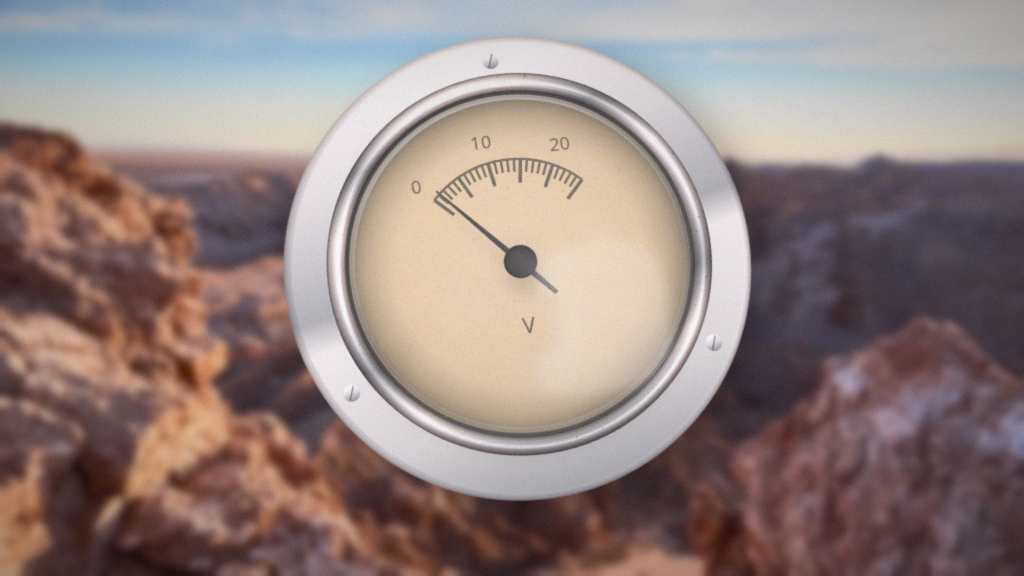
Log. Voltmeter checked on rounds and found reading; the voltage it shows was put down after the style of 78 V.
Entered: 1 V
